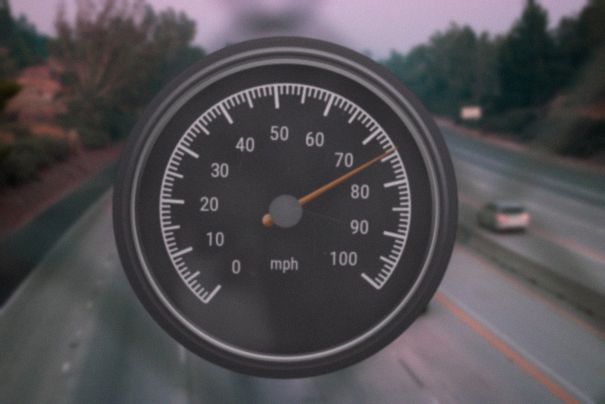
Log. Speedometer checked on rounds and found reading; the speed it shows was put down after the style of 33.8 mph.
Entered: 74 mph
